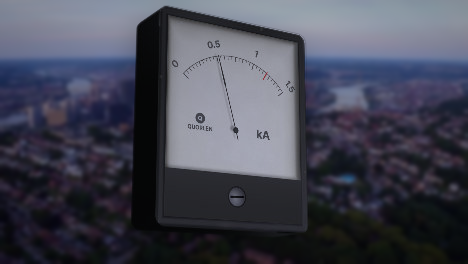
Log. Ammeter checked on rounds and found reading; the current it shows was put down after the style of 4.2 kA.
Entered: 0.5 kA
